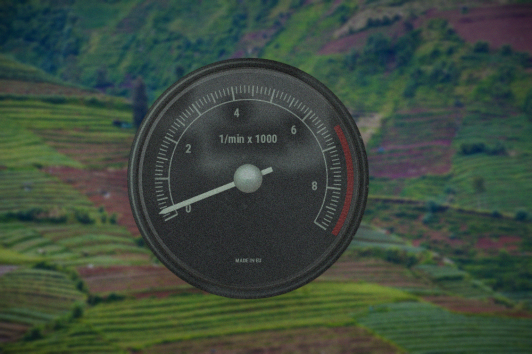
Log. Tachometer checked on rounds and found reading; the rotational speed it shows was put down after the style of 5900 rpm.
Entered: 200 rpm
